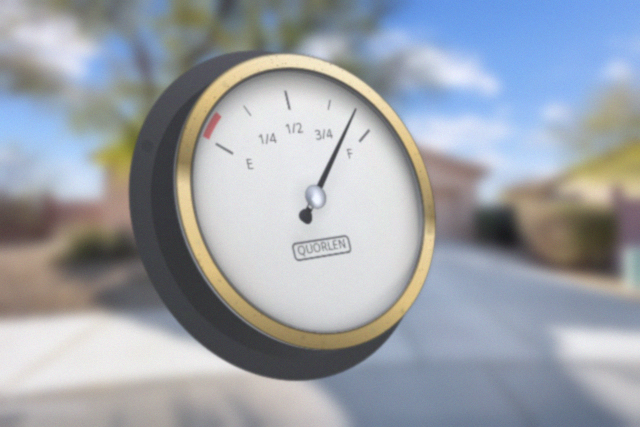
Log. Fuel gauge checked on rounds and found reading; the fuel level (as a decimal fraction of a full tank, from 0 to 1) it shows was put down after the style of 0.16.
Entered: 0.875
